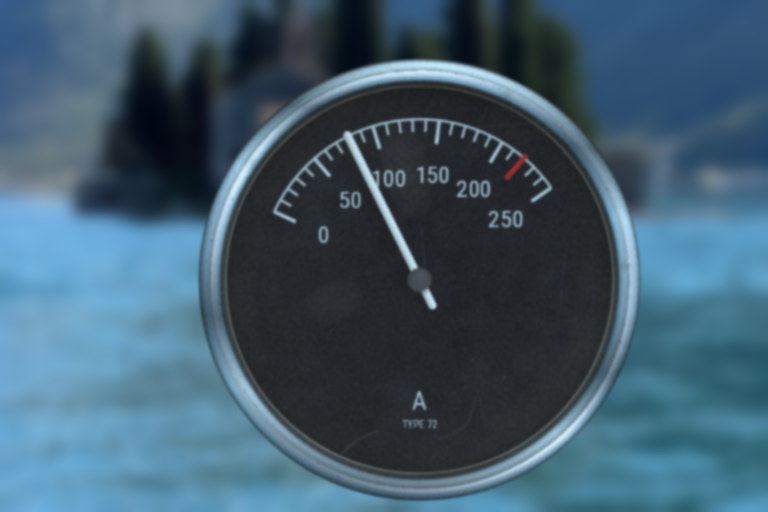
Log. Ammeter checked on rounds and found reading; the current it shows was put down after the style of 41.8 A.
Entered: 80 A
